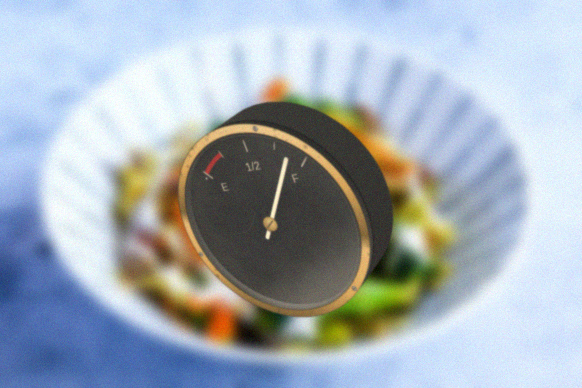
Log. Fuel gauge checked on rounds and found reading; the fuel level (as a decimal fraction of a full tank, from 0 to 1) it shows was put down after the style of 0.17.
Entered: 0.875
